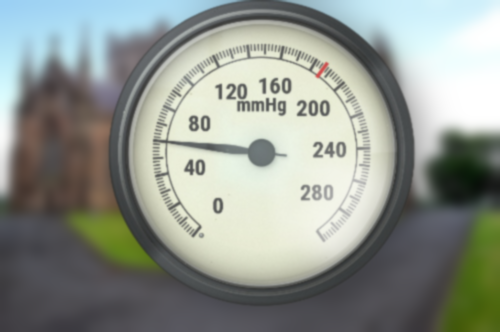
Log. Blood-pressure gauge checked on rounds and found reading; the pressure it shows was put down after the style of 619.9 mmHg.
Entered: 60 mmHg
